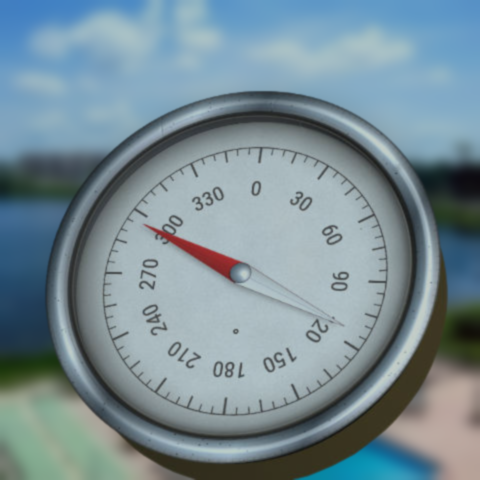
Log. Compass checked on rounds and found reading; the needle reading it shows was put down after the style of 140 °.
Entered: 295 °
